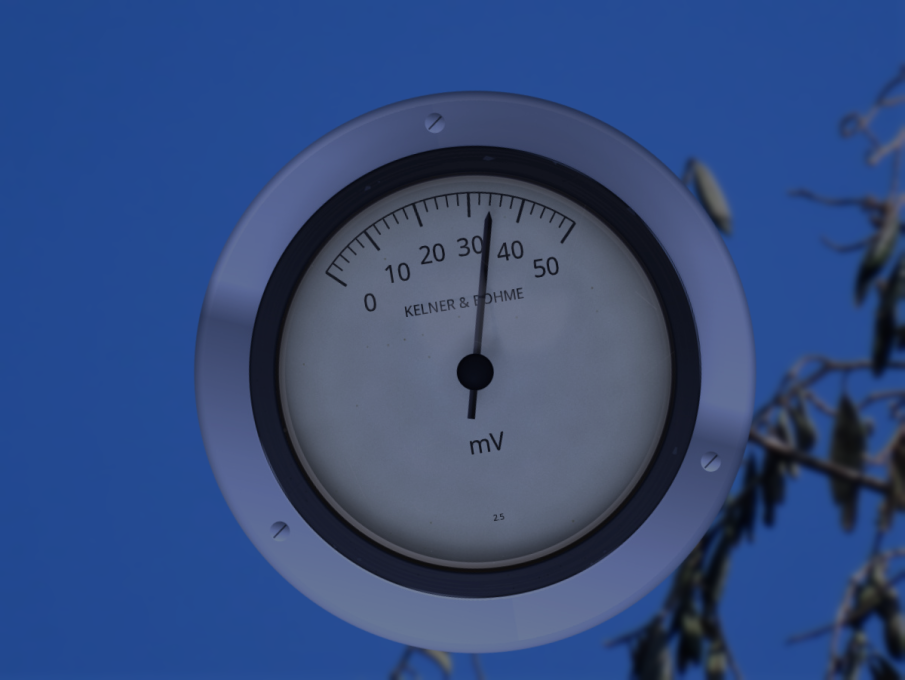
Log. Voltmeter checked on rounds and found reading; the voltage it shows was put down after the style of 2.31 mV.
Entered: 34 mV
